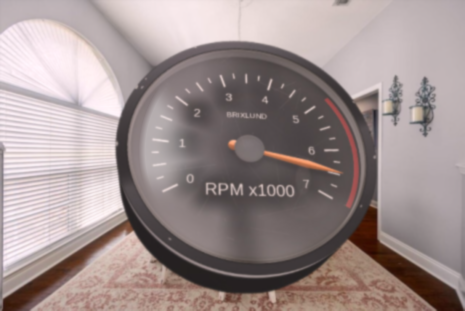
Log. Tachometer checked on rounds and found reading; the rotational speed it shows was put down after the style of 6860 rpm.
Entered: 6500 rpm
